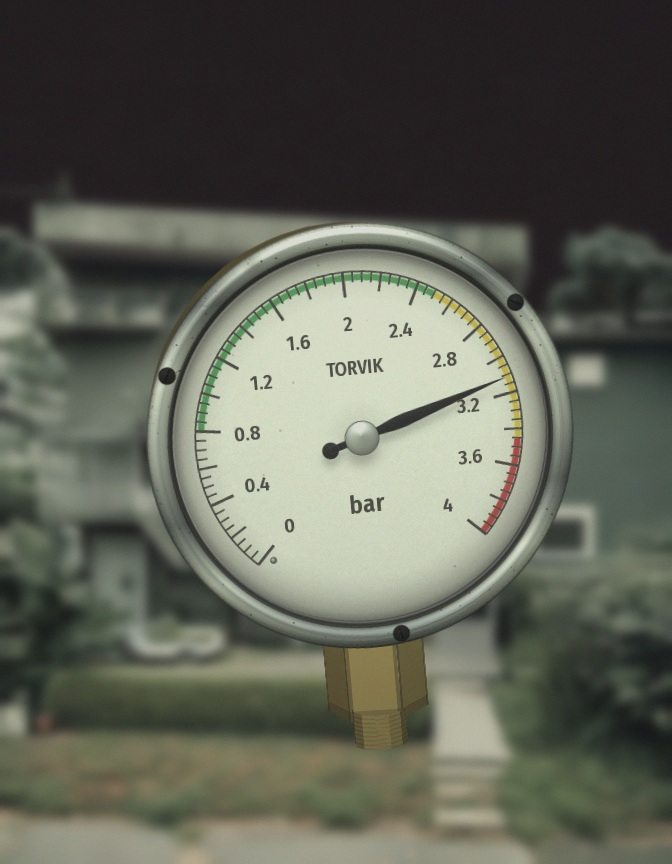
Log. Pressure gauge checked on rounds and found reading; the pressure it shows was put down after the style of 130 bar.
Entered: 3.1 bar
